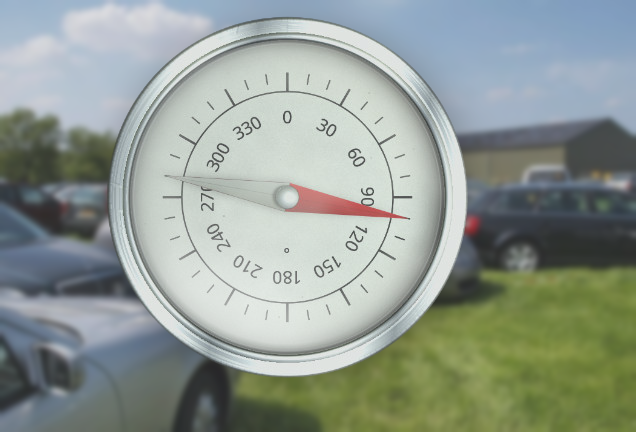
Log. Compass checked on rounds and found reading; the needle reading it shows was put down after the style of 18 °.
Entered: 100 °
